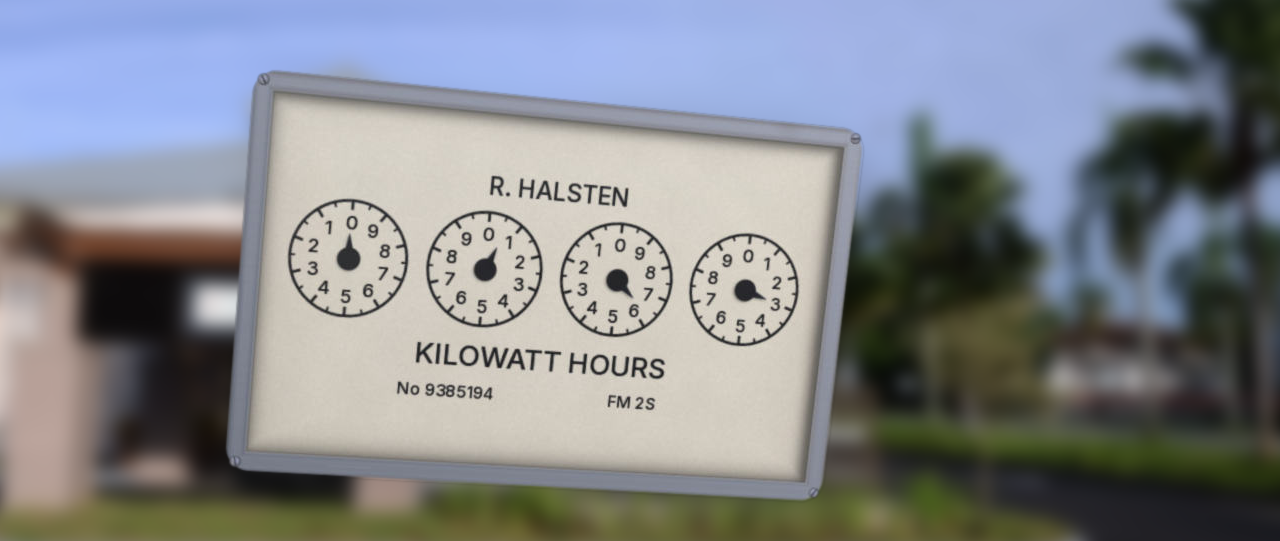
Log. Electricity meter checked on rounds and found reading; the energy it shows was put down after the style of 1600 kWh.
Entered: 63 kWh
